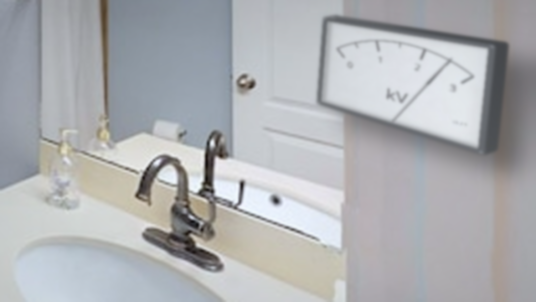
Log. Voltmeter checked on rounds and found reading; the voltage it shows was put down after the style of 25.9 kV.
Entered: 2.5 kV
